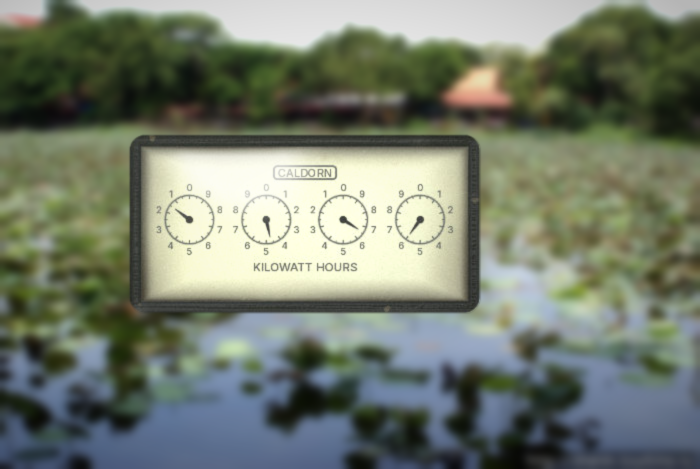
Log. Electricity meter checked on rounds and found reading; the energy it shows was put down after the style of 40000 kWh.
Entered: 1466 kWh
